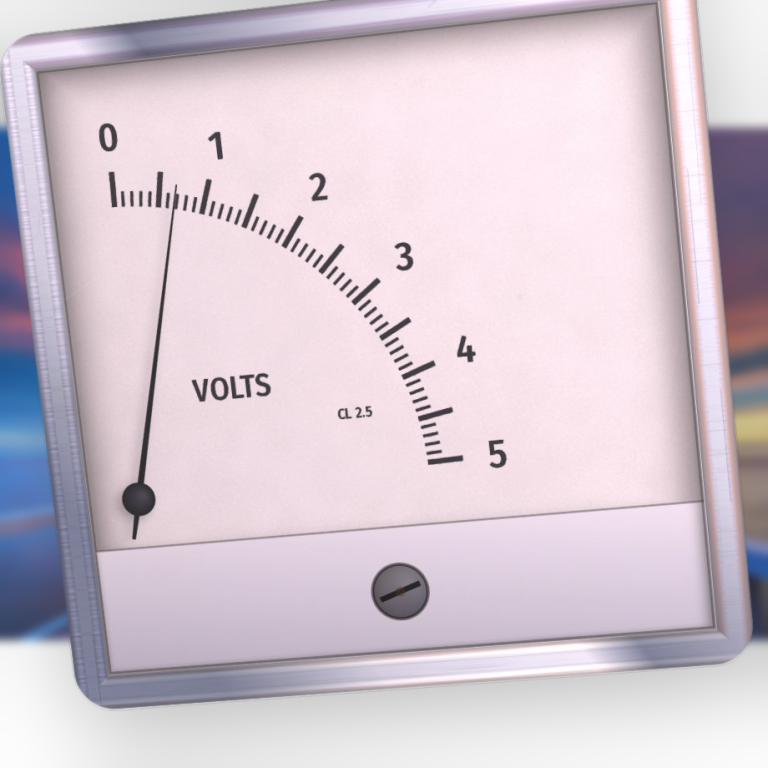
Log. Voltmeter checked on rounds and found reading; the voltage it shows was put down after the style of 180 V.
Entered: 0.7 V
